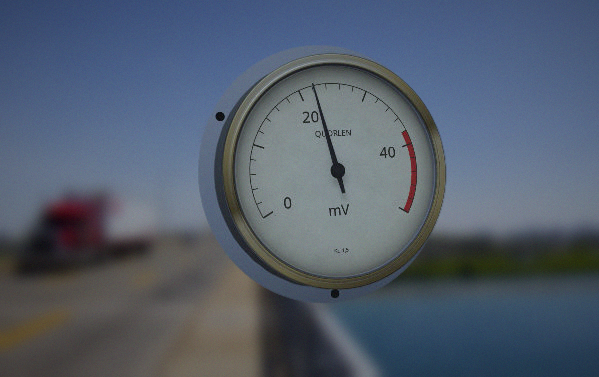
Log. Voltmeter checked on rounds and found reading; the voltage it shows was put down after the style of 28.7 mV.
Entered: 22 mV
